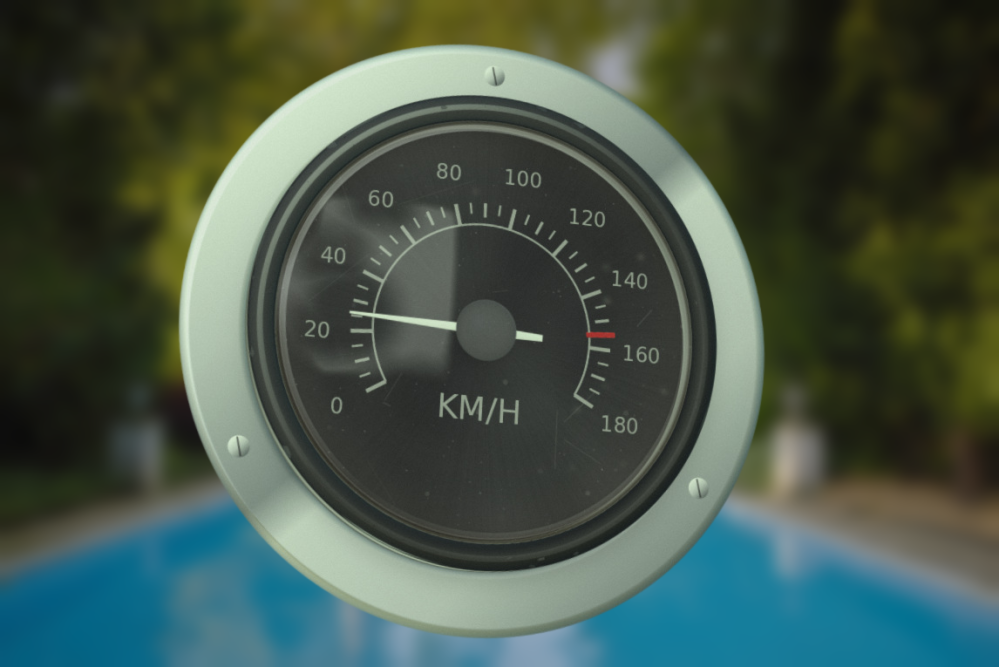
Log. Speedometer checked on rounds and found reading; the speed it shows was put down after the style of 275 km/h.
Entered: 25 km/h
